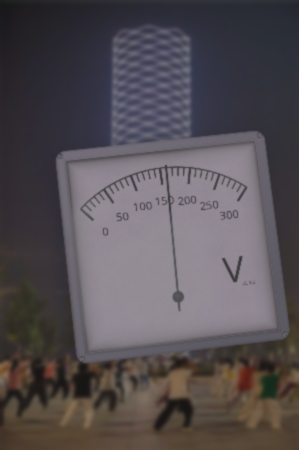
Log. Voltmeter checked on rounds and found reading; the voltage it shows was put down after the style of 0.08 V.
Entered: 160 V
